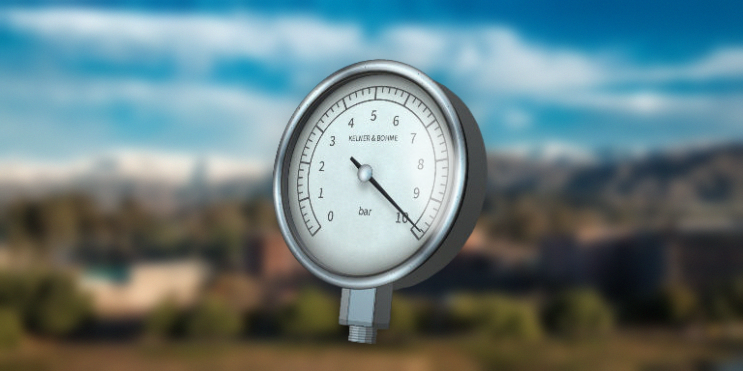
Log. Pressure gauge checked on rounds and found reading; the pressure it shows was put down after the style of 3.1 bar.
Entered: 9.8 bar
